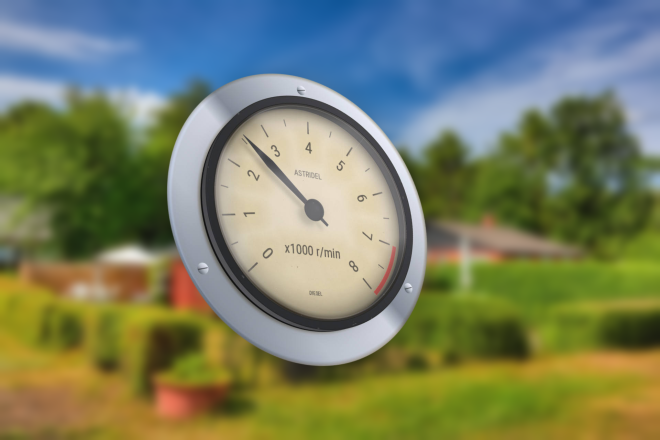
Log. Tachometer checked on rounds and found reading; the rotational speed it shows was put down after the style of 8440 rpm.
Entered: 2500 rpm
